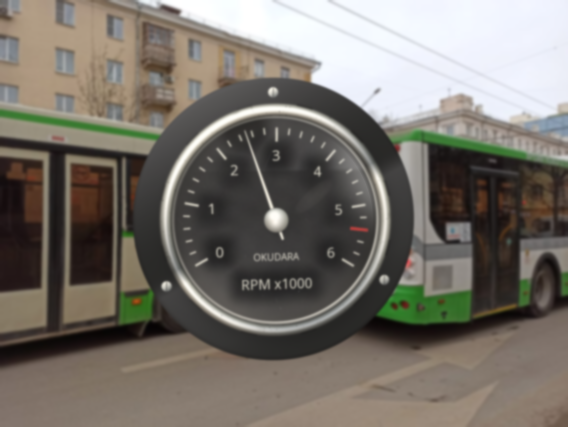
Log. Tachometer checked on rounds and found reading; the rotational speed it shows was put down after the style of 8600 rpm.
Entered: 2500 rpm
